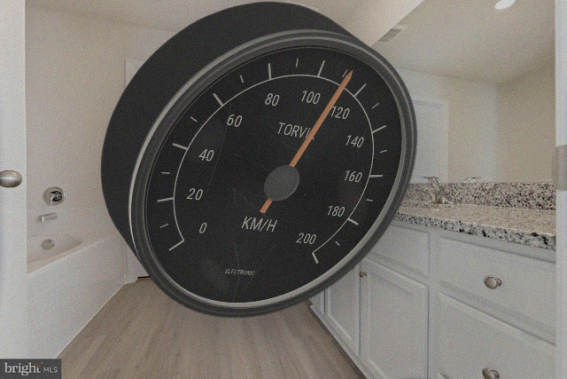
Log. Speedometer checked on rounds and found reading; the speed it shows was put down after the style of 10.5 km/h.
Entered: 110 km/h
